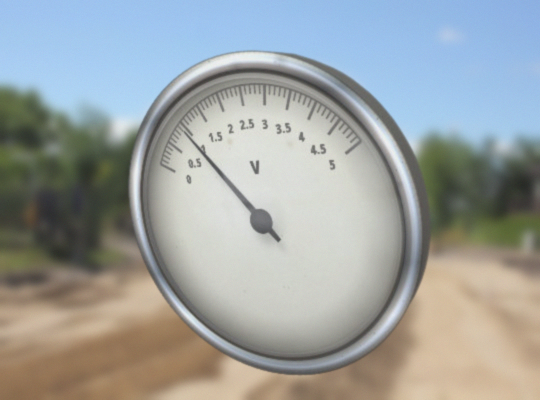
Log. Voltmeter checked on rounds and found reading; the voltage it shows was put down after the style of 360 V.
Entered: 1 V
